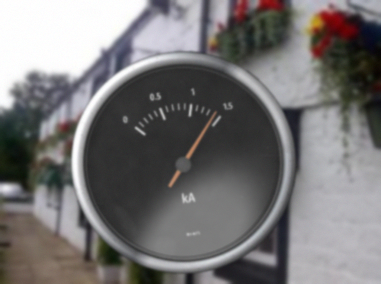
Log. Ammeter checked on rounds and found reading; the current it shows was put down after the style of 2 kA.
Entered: 1.4 kA
